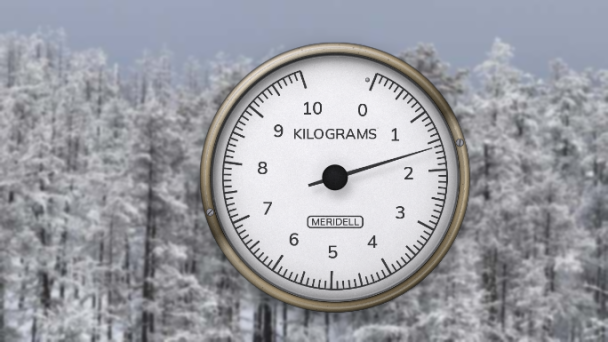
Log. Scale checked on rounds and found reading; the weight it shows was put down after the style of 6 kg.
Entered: 1.6 kg
